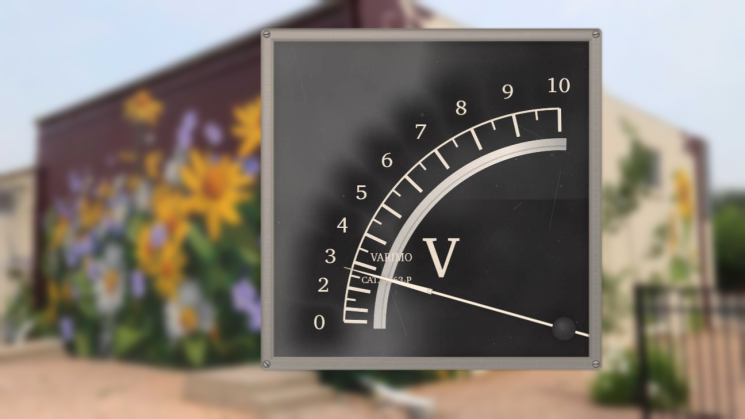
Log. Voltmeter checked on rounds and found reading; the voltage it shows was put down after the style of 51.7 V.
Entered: 2.75 V
